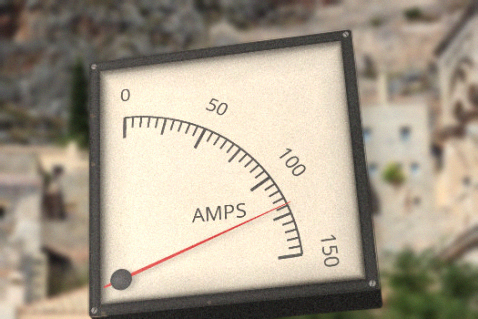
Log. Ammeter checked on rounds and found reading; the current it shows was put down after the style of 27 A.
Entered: 120 A
